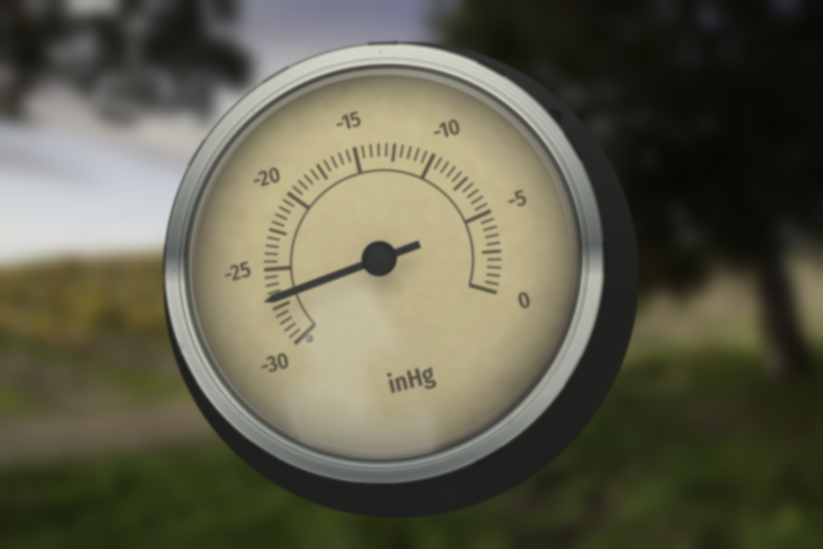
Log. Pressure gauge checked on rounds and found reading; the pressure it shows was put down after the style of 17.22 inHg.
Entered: -27 inHg
